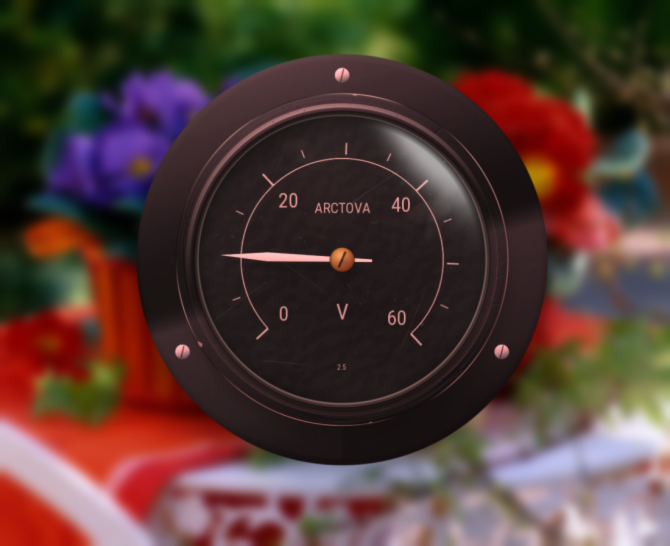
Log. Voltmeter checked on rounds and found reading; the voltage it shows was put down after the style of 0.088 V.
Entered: 10 V
